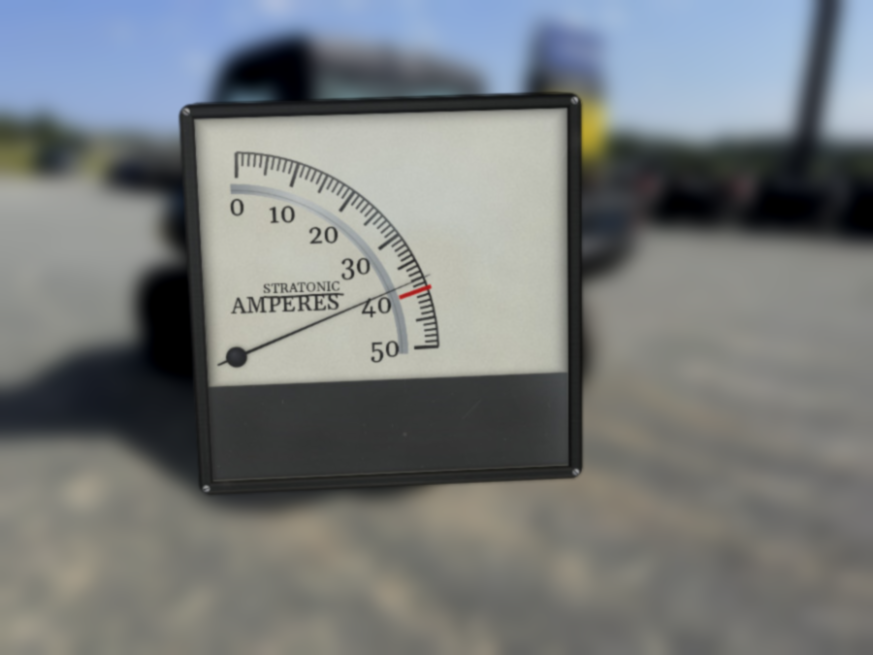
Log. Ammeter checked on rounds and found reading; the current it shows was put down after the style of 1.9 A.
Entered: 38 A
